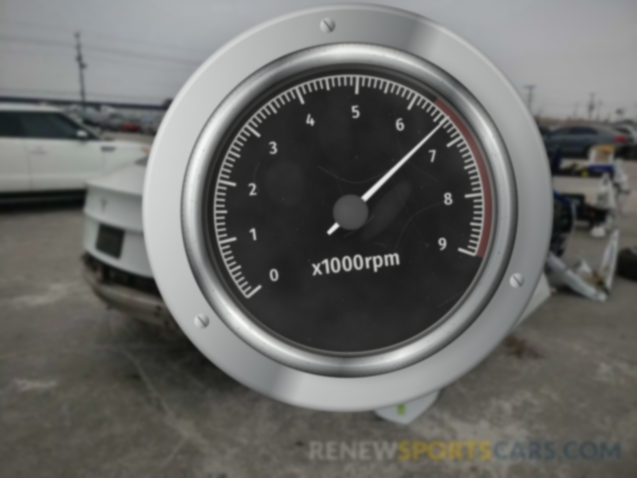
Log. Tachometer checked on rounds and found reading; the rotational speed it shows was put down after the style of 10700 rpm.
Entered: 6600 rpm
